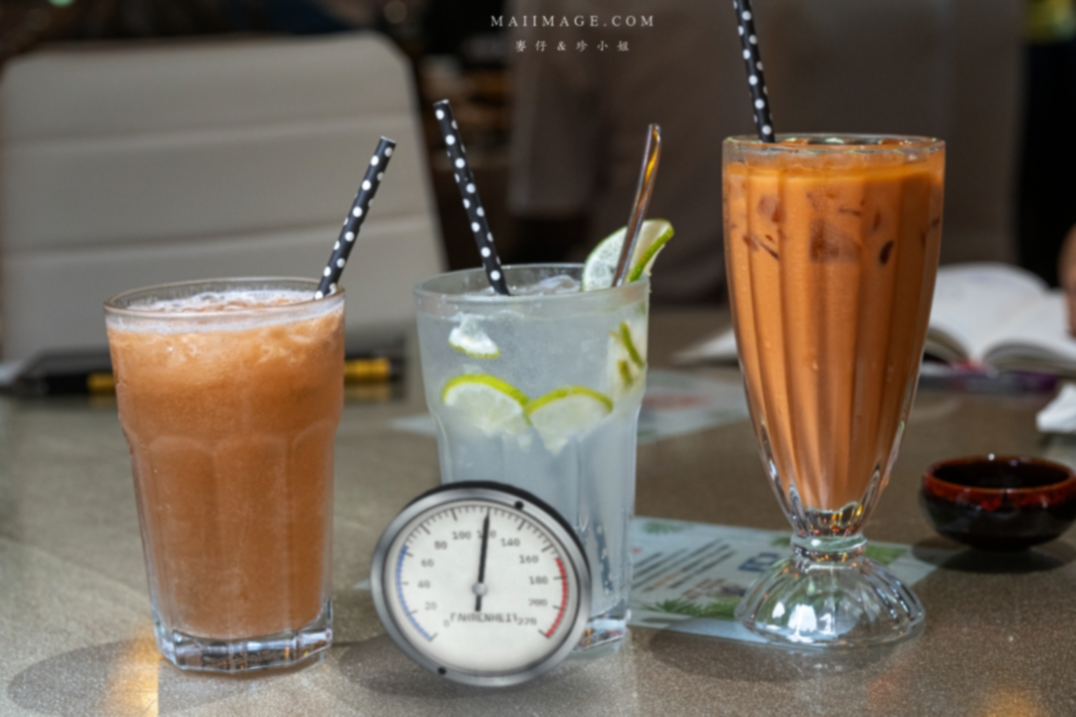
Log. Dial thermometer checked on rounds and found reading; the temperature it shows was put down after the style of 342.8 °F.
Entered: 120 °F
